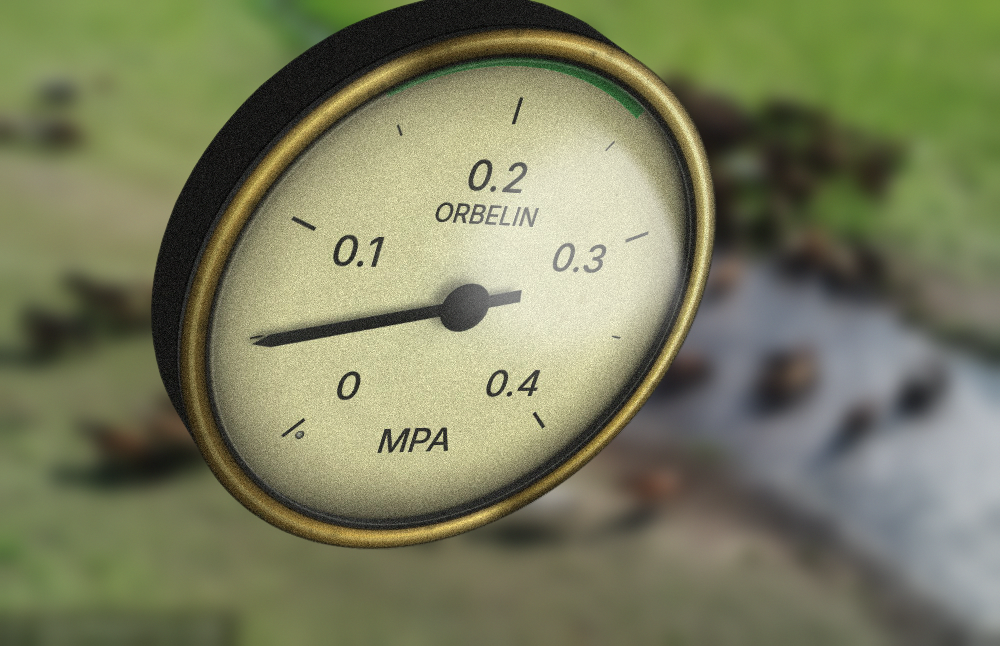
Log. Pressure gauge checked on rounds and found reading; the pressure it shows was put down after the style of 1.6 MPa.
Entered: 0.05 MPa
